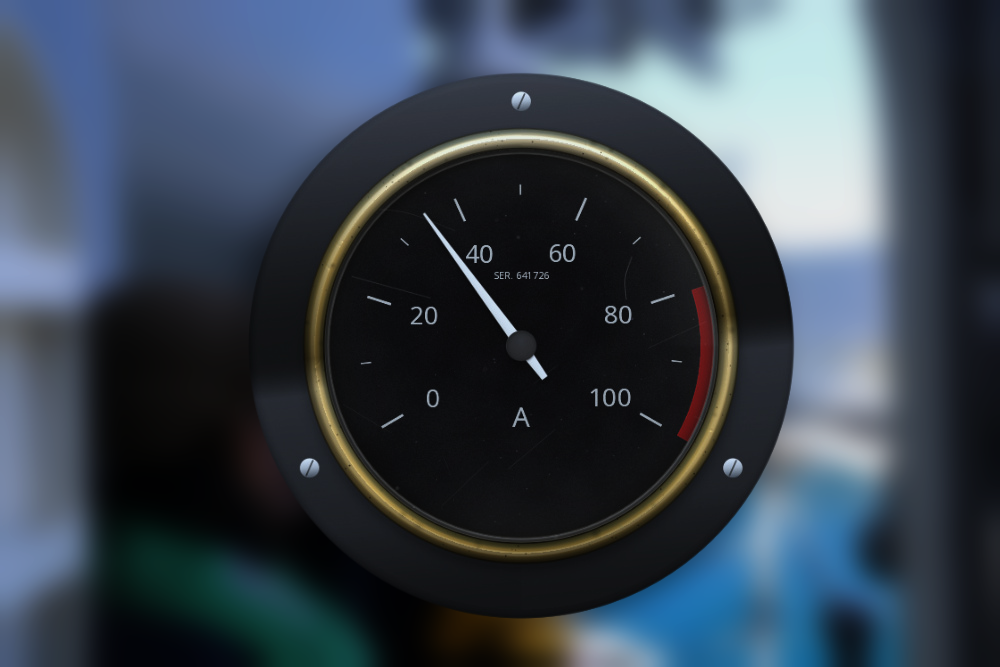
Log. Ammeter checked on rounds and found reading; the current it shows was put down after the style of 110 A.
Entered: 35 A
